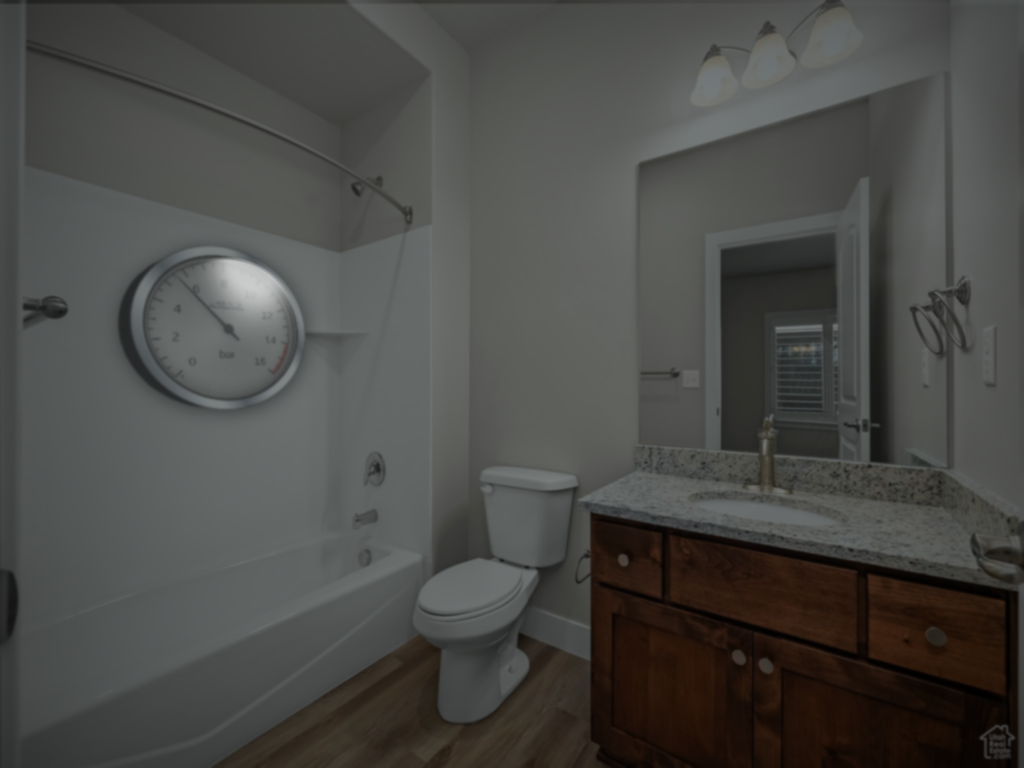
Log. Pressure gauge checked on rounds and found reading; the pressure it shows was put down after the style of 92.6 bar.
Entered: 5.5 bar
